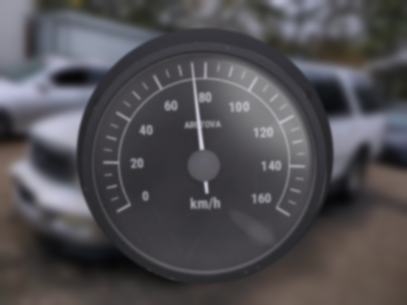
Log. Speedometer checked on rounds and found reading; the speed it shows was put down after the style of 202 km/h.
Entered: 75 km/h
